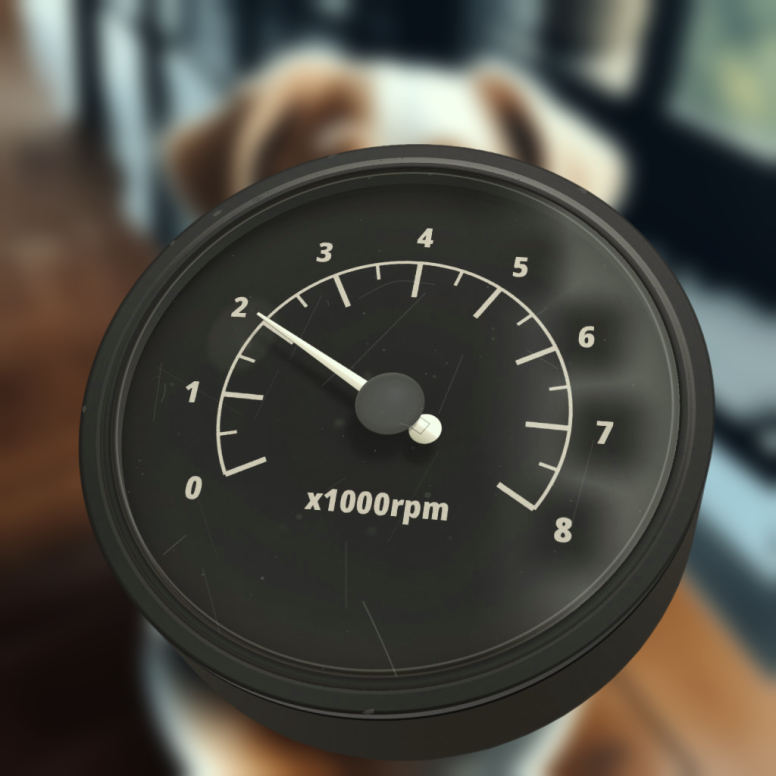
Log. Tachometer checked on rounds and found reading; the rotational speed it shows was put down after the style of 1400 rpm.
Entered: 2000 rpm
